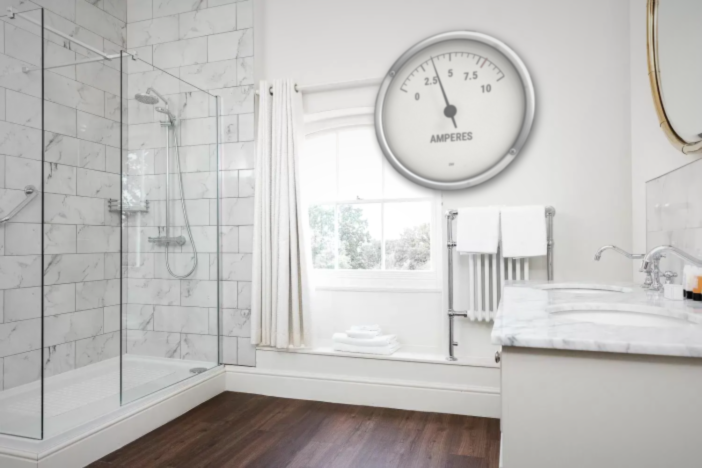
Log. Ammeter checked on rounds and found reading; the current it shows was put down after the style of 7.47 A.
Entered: 3.5 A
